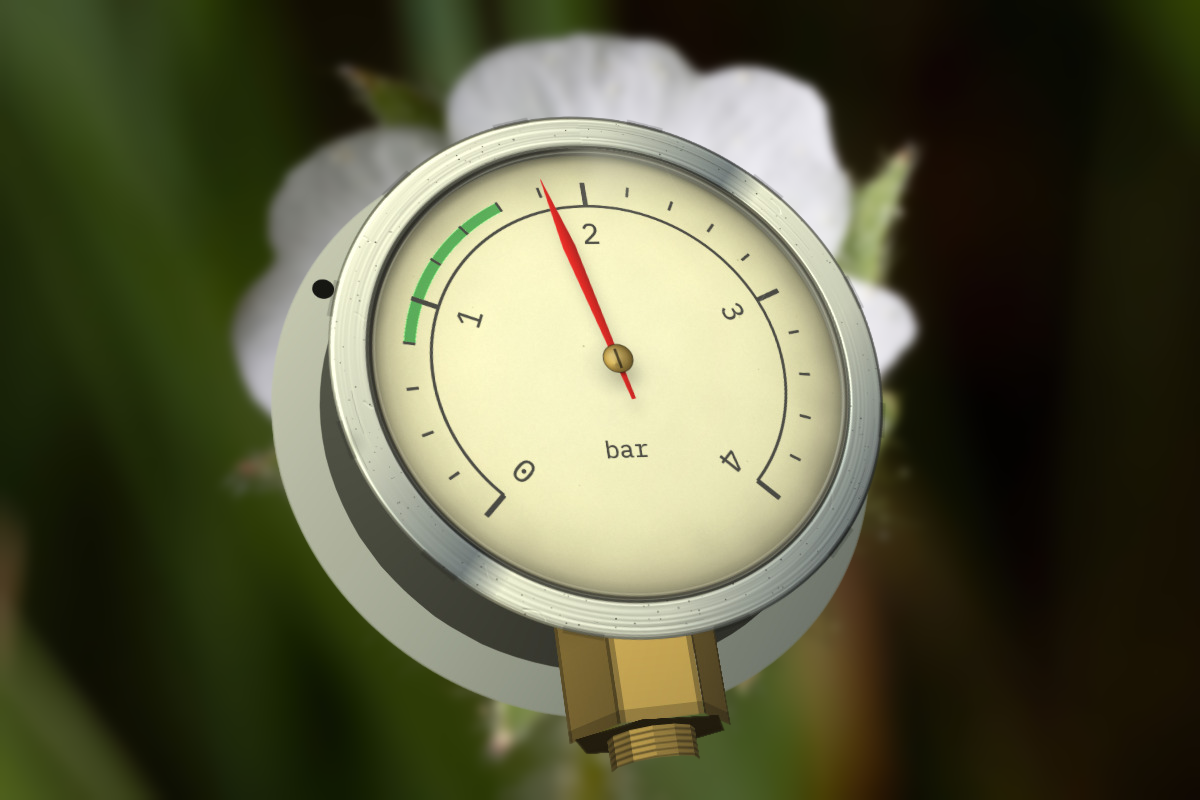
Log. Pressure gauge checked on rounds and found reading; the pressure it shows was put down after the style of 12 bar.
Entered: 1.8 bar
